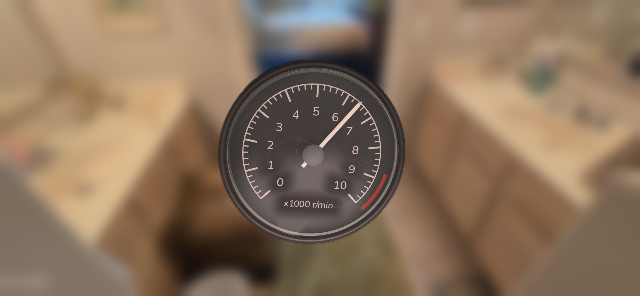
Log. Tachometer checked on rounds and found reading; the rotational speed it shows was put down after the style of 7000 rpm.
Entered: 6400 rpm
